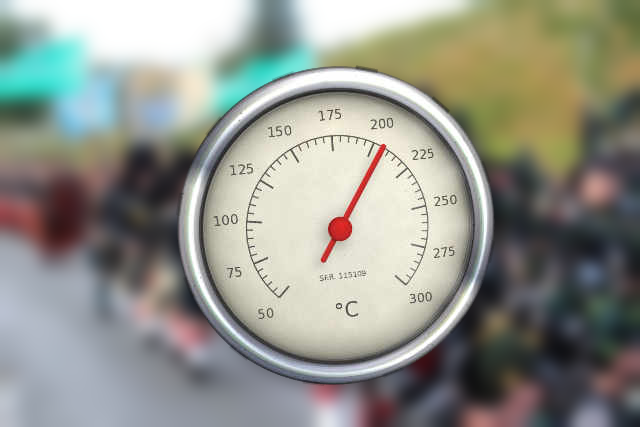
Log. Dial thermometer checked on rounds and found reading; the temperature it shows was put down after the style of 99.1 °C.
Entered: 205 °C
